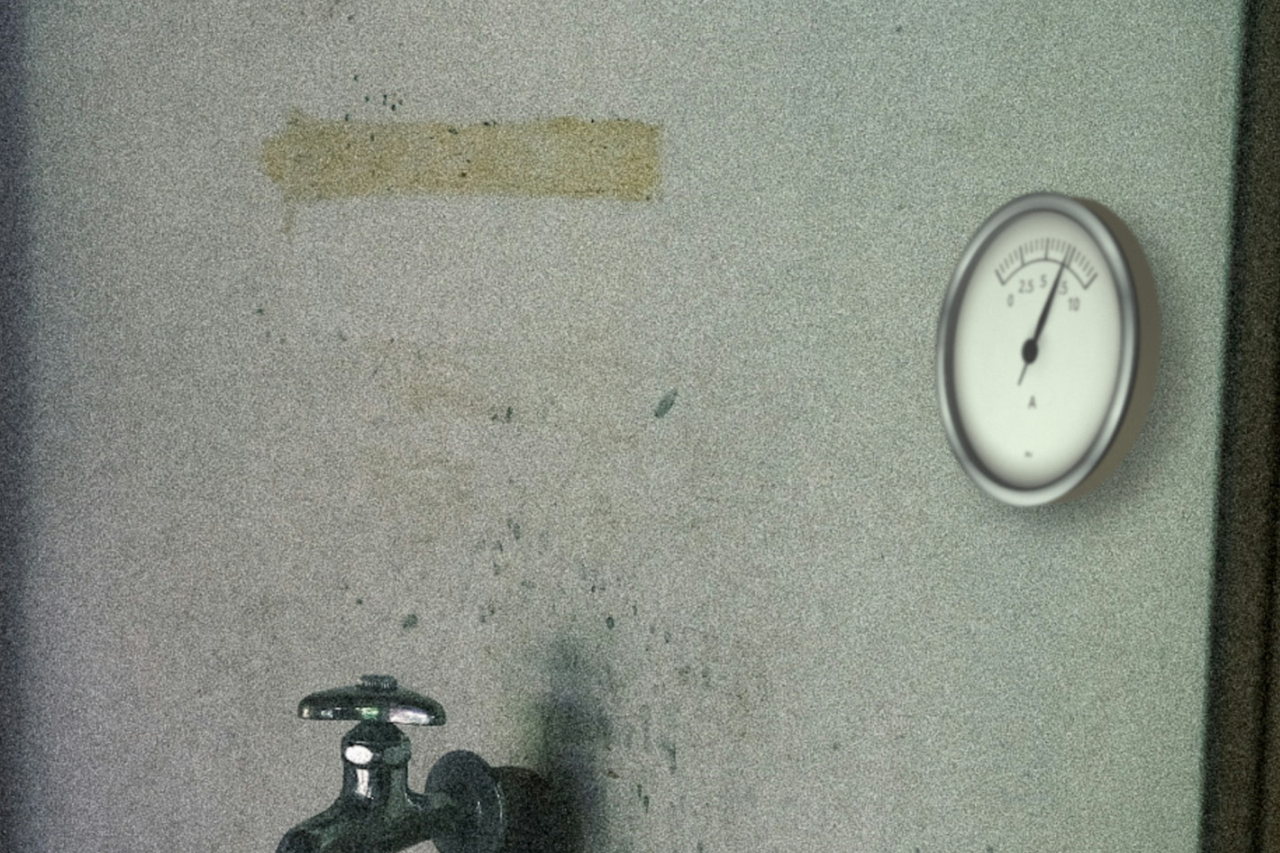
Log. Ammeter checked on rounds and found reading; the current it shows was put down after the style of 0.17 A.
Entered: 7.5 A
